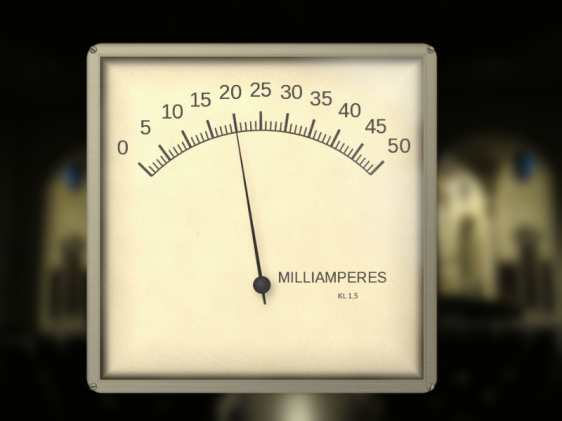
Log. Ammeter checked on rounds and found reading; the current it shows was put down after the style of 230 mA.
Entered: 20 mA
